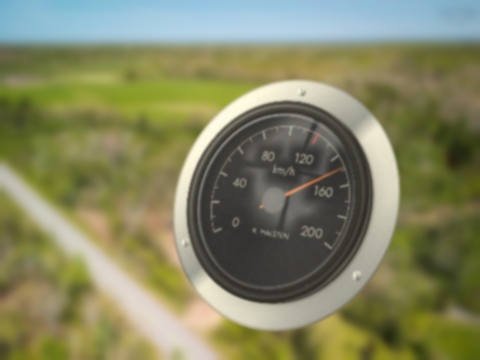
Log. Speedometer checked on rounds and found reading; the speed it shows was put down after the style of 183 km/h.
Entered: 150 km/h
